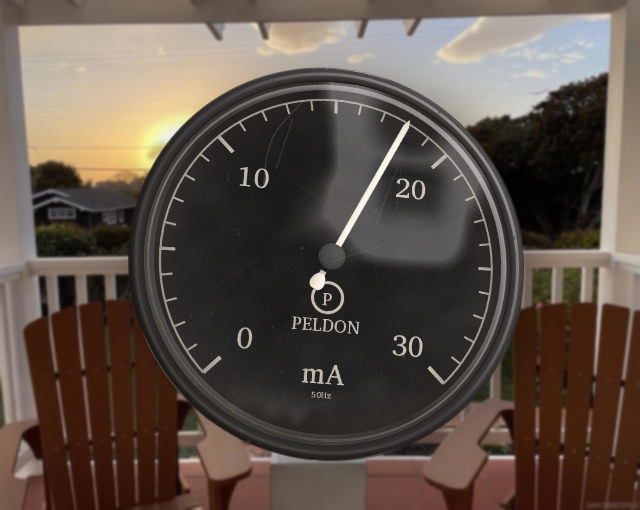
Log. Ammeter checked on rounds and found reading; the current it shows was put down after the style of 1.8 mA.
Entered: 18 mA
